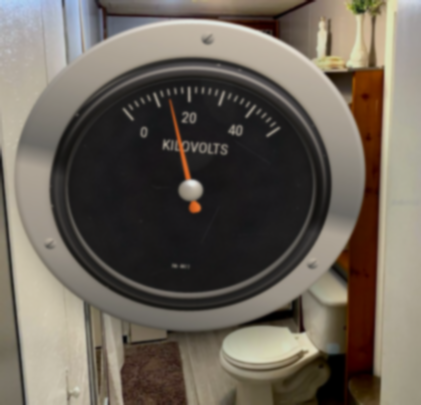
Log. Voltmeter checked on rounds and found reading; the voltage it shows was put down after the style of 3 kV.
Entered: 14 kV
